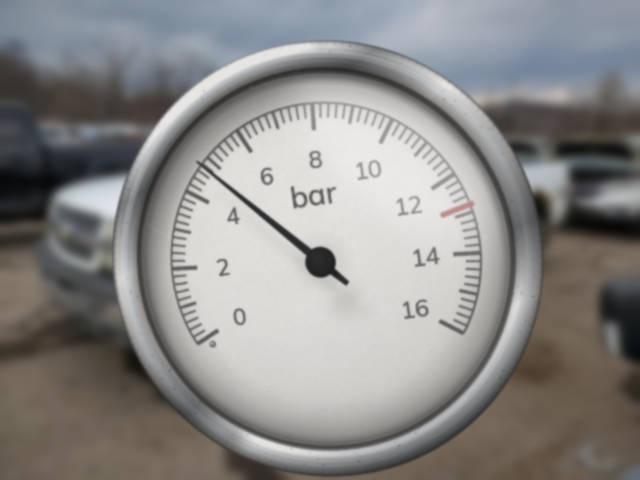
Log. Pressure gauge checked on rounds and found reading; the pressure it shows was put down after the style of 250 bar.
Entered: 4.8 bar
